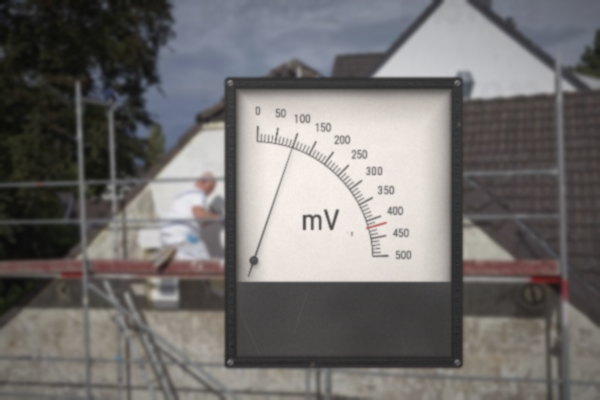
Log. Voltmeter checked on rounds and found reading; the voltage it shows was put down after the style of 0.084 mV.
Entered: 100 mV
